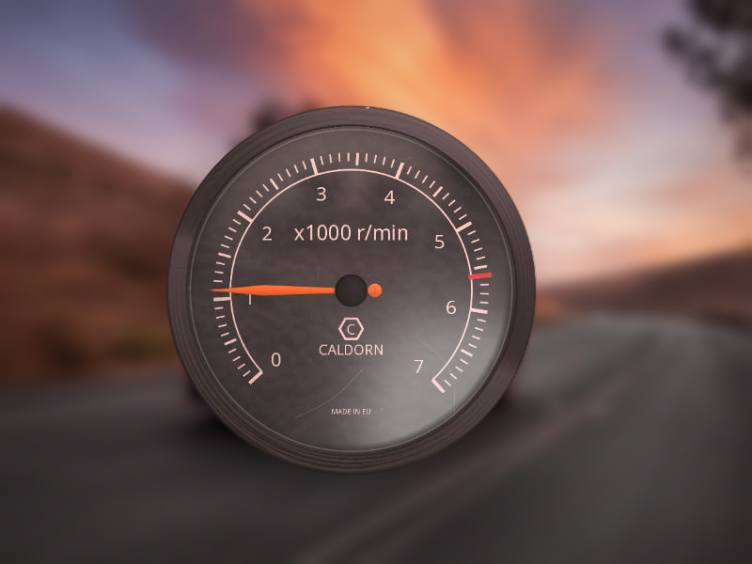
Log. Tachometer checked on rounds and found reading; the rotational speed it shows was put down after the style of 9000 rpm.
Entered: 1100 rpm
